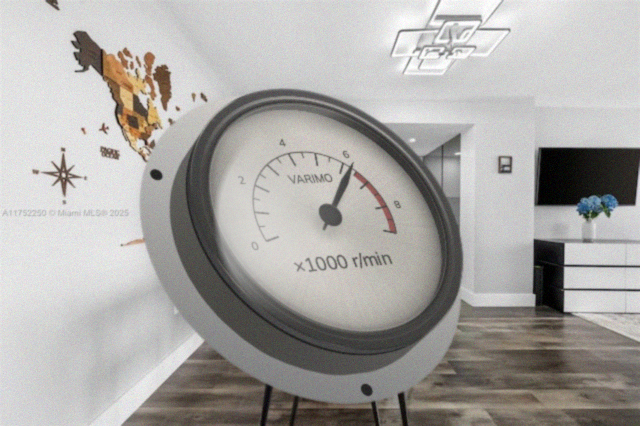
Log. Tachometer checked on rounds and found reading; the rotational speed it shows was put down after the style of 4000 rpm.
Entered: 6250 rpm
